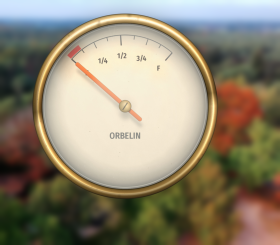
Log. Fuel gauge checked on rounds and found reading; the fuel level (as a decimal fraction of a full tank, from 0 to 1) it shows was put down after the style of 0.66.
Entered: 0
